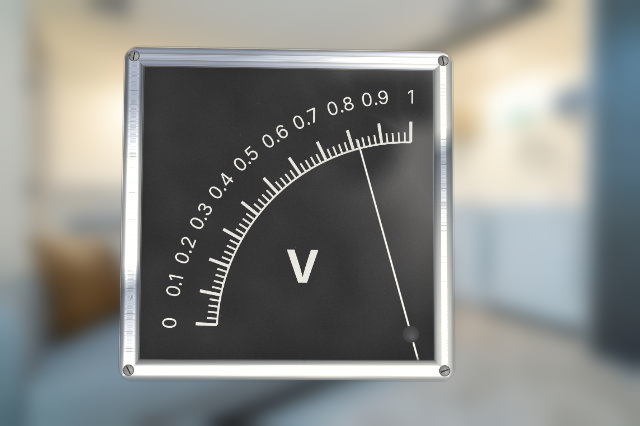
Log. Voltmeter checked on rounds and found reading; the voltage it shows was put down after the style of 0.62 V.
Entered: 0.82 V
